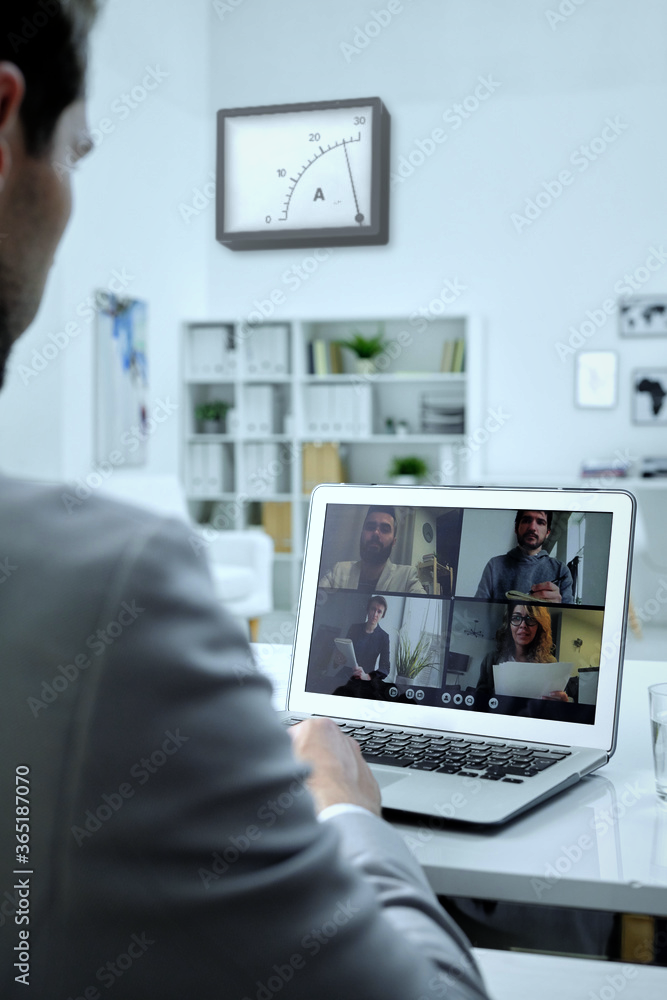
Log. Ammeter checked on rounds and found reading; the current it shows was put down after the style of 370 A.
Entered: 26 A
